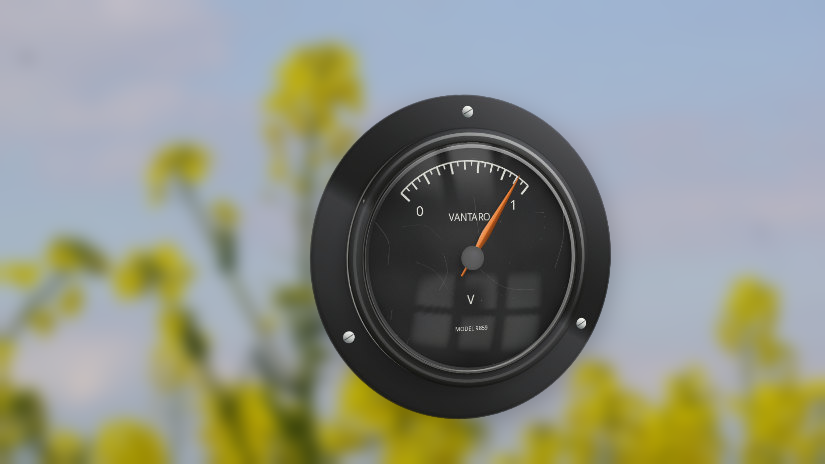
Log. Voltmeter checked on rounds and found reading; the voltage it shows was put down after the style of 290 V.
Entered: 0.9 V
